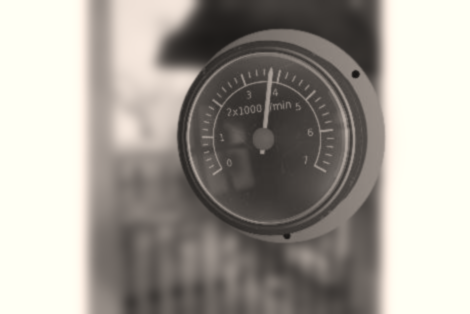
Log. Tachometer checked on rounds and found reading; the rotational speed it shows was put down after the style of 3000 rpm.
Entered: 3800 rpm
